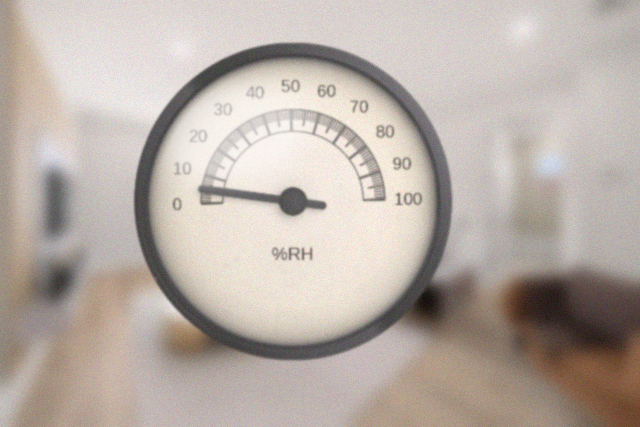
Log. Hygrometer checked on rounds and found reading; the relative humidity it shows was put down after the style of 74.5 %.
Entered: 5 %
